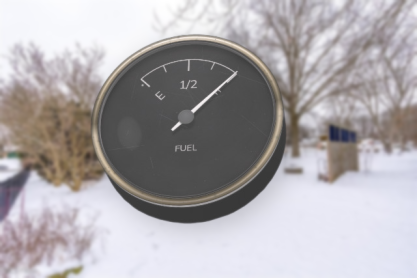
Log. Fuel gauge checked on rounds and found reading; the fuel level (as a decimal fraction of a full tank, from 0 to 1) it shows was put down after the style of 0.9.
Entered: 1
